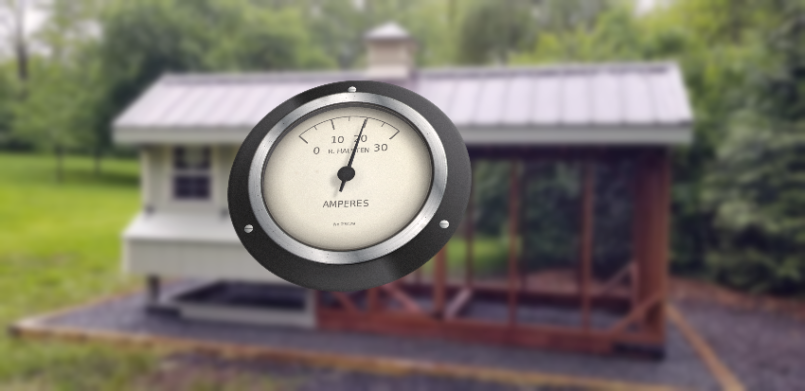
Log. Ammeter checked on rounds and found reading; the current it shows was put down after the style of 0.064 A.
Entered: 20 A
